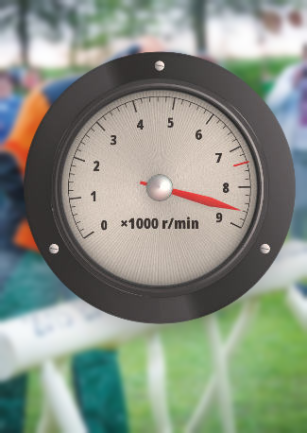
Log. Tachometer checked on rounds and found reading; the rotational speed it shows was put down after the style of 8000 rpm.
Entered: 8600 rpm
